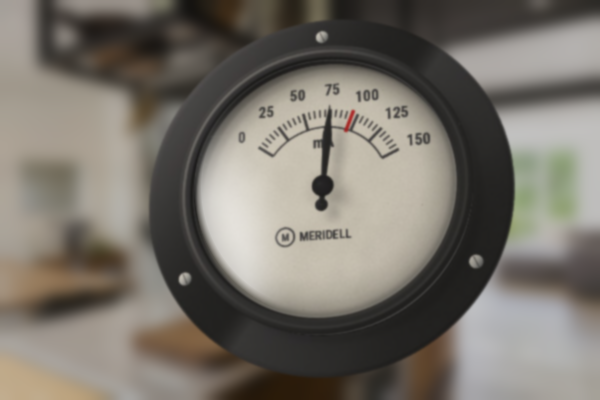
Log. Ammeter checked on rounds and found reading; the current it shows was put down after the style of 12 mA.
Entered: 75 mA
